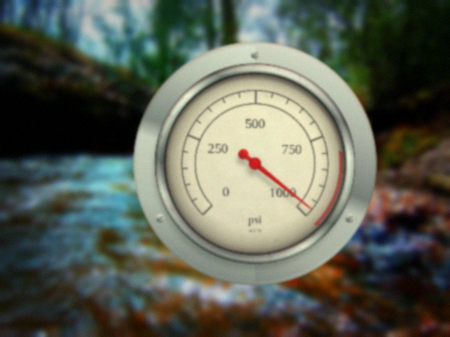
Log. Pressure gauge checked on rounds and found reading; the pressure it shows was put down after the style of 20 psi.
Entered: 975 psi
